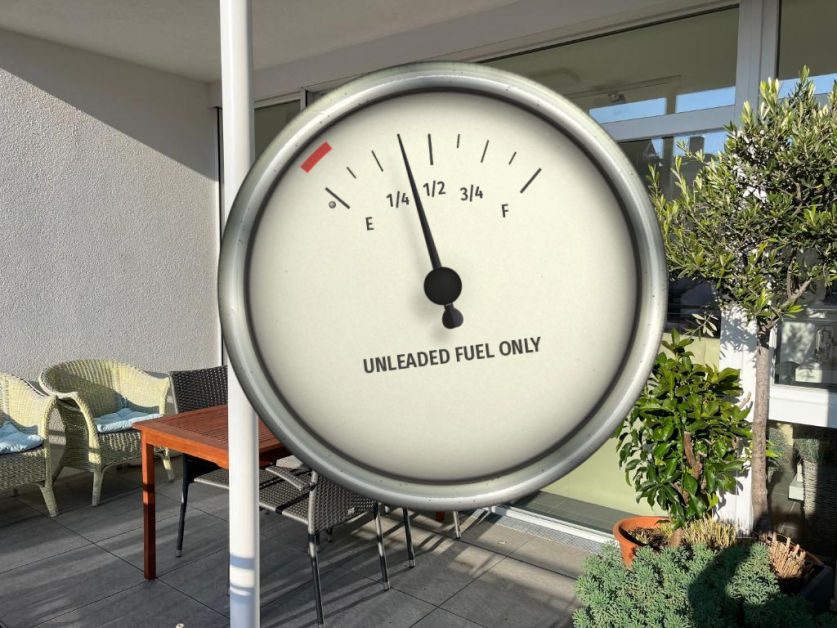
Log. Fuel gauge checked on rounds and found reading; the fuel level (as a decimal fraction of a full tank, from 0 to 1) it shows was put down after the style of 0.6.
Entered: 0.375
